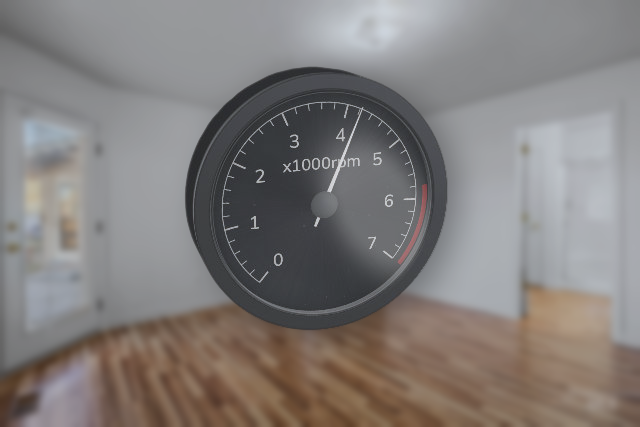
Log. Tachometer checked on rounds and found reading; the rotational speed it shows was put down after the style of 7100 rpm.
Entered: 4200 rpm
